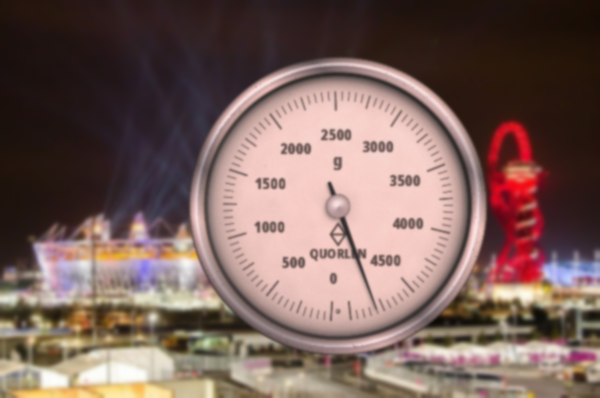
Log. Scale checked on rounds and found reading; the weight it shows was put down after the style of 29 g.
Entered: 4800 g
